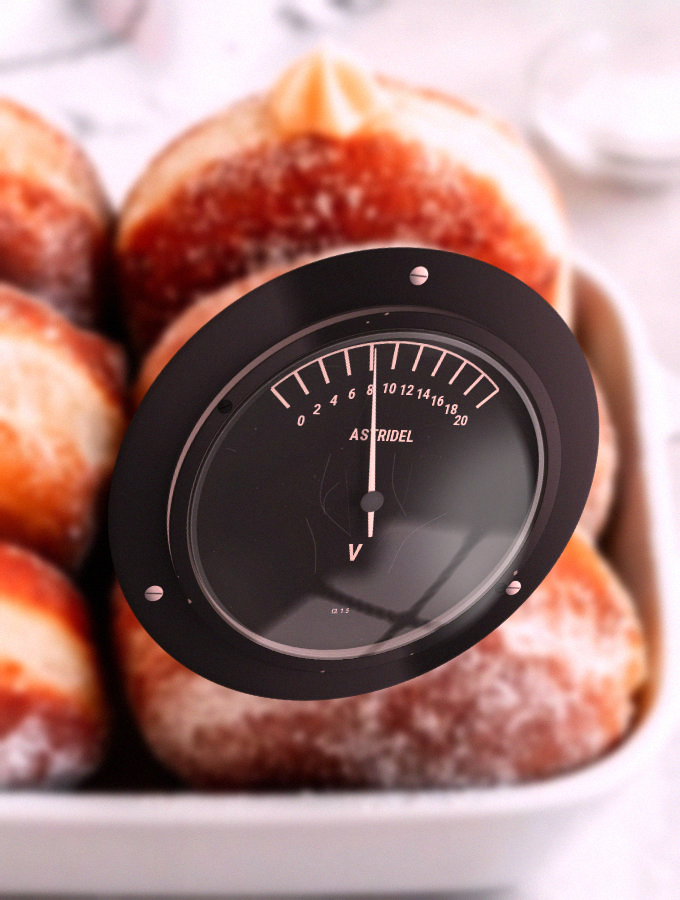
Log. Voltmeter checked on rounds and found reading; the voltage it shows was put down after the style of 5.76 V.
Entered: 8 V
